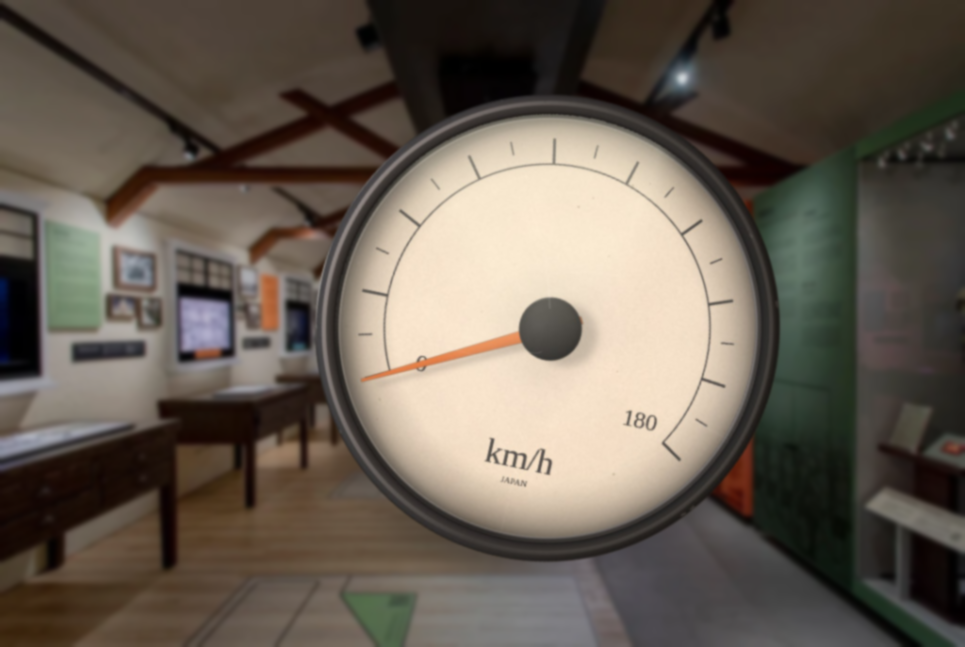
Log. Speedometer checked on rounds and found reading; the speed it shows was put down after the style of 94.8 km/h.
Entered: 0 km/h
